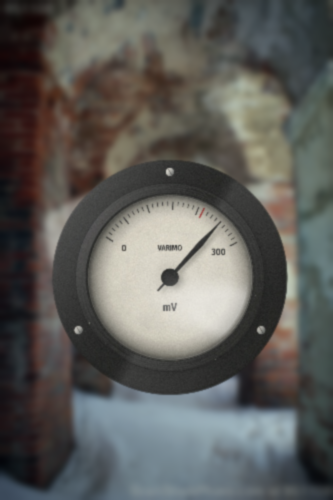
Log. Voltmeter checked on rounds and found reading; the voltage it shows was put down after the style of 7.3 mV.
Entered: 250 mV
